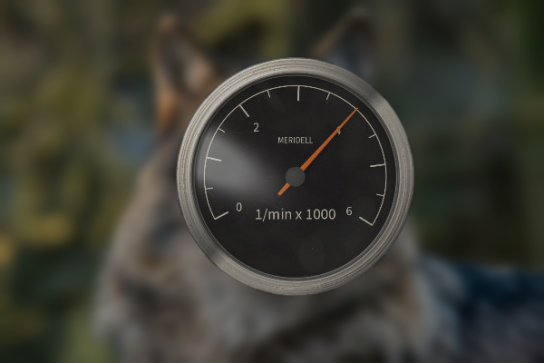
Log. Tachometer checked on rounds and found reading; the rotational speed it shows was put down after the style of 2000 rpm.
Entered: 4000 rpm
